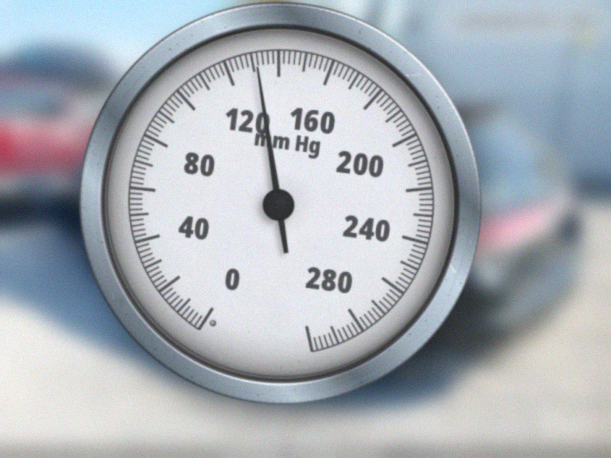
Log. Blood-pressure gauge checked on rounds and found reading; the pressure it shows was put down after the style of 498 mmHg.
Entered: 132 mmHg
